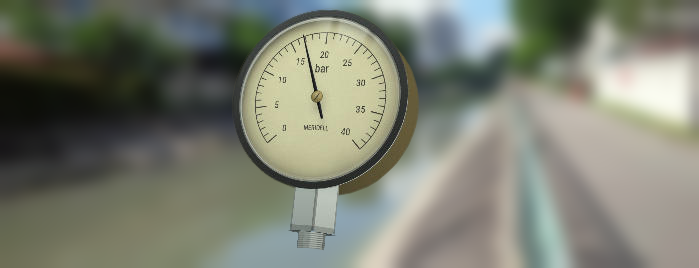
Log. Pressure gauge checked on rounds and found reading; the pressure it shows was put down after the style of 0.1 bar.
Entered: 17 bar
